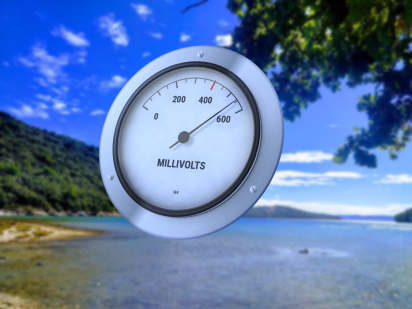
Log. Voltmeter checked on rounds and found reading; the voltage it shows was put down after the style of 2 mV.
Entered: 550 mV
